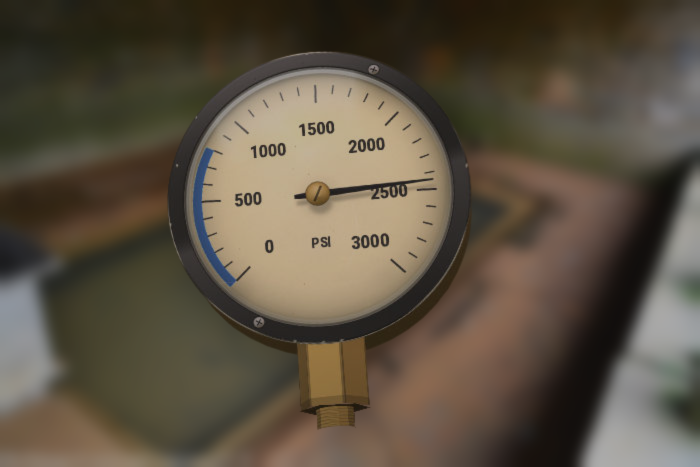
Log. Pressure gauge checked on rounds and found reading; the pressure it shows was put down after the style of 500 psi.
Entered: 2450 psi
